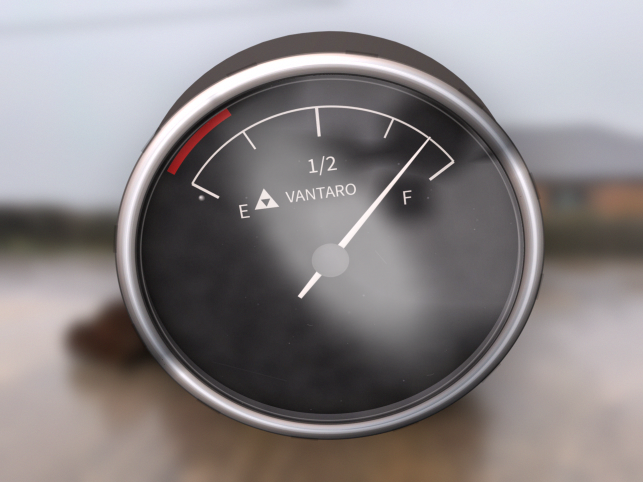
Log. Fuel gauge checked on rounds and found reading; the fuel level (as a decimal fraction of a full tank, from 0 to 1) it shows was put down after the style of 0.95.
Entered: 0.875
